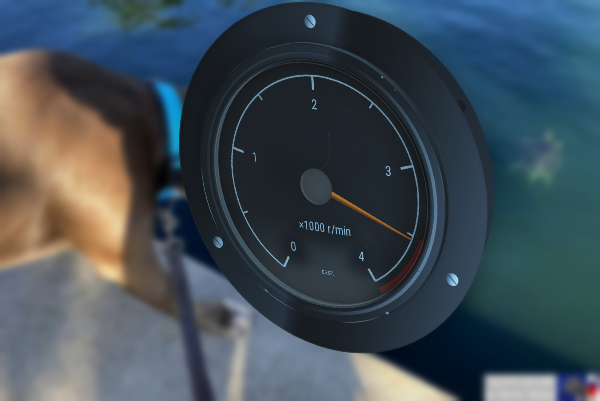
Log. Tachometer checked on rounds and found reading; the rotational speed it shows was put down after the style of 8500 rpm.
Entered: 3500 rpm
